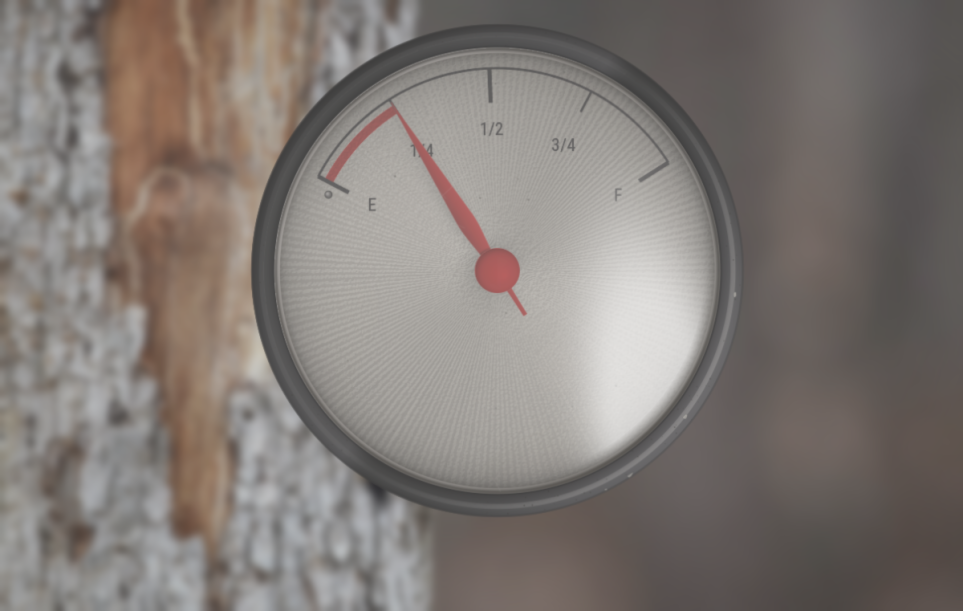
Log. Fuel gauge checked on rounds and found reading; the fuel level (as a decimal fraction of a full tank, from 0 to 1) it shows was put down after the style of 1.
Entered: 0.25
